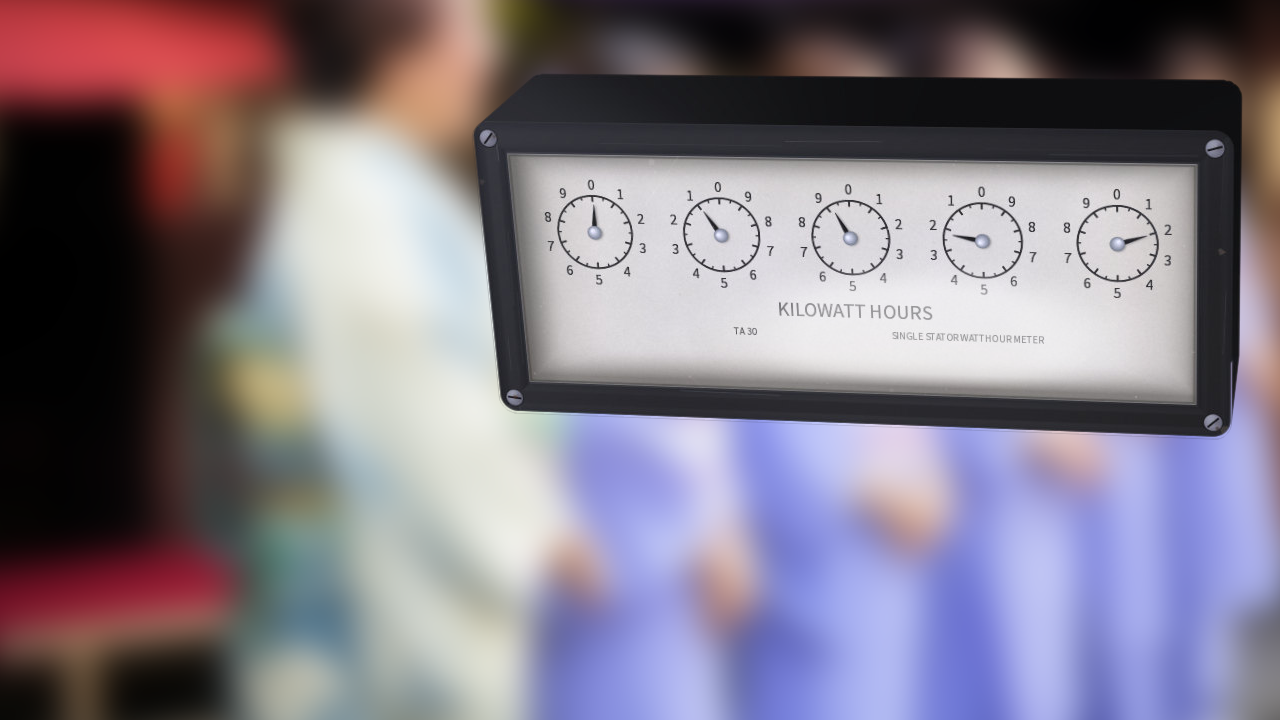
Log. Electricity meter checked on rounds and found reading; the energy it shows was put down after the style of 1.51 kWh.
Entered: 922 kWh
